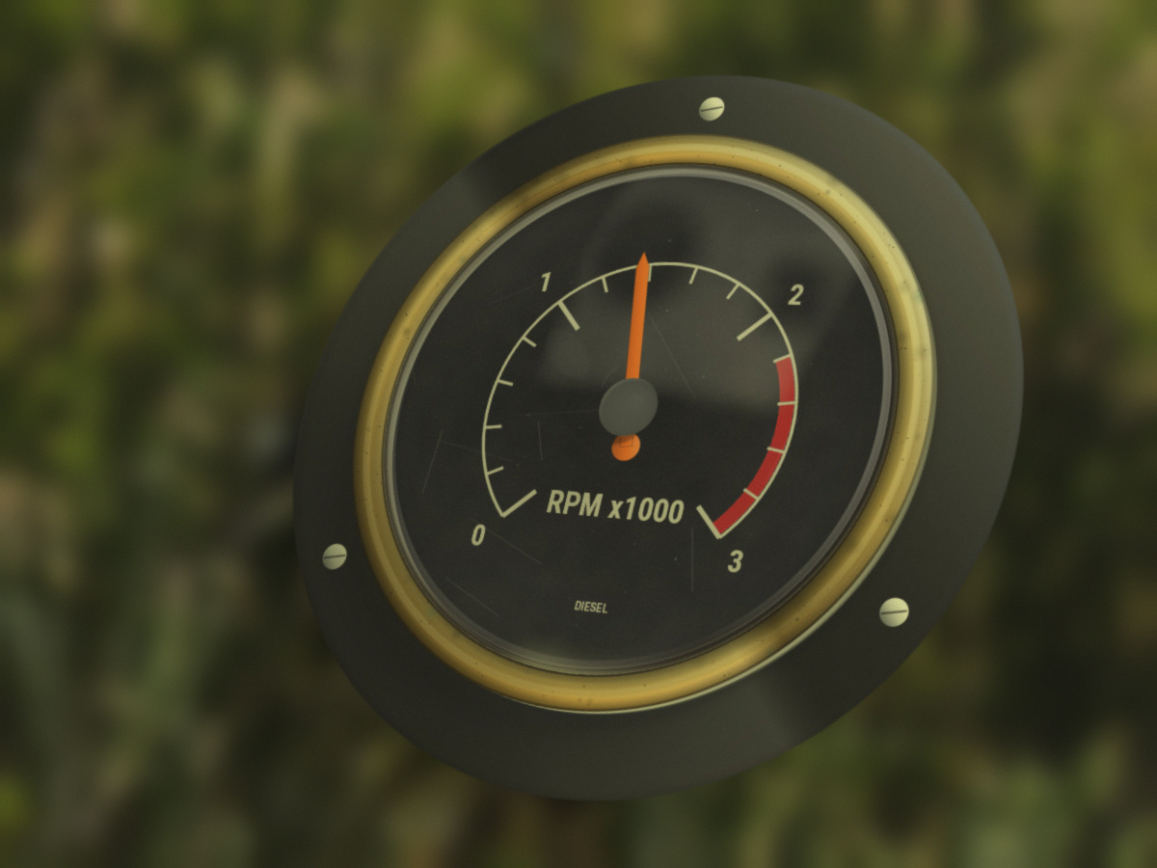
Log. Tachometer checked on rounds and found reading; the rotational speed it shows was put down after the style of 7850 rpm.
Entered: 1400 rpm
